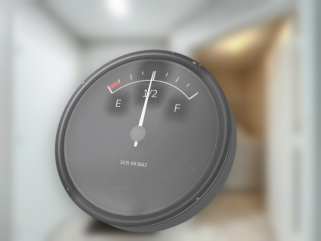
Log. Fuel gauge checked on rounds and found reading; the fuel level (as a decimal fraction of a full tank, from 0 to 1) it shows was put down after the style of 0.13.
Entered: 0.5
